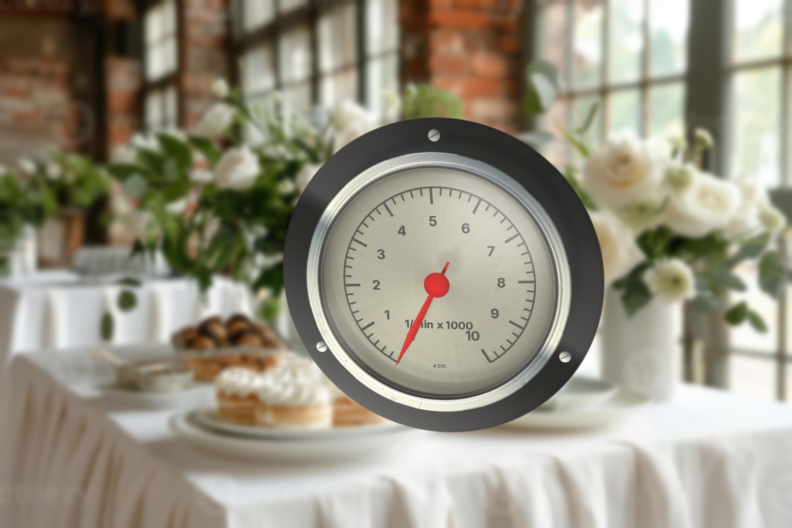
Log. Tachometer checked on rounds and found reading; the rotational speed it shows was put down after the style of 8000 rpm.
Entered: 0 rpm
